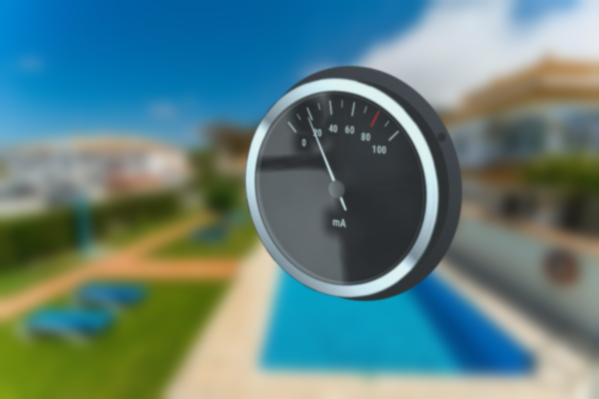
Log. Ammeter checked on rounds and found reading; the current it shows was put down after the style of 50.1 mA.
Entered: 20 mA
